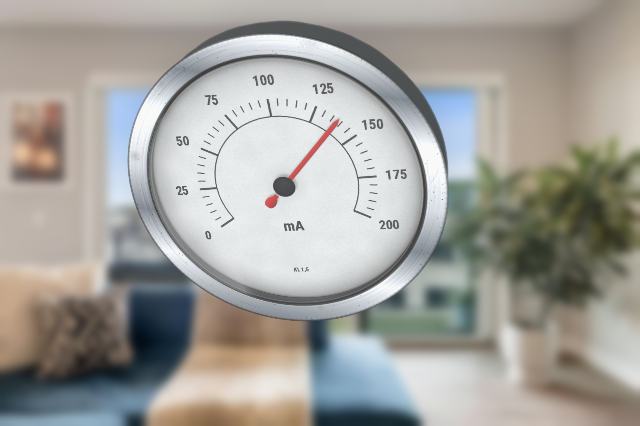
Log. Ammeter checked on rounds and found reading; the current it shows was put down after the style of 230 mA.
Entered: 137.5 mA
